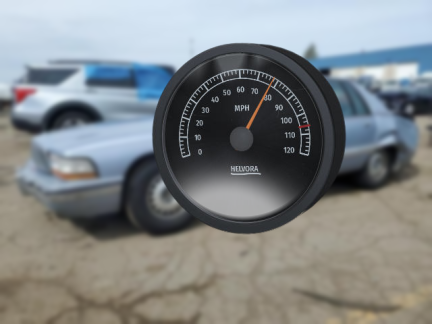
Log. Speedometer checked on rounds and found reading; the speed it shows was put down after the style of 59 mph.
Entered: 78 mph
